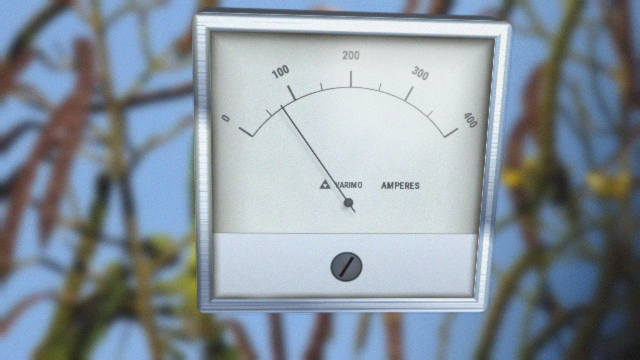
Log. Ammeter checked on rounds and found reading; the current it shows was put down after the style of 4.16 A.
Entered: 75 A
